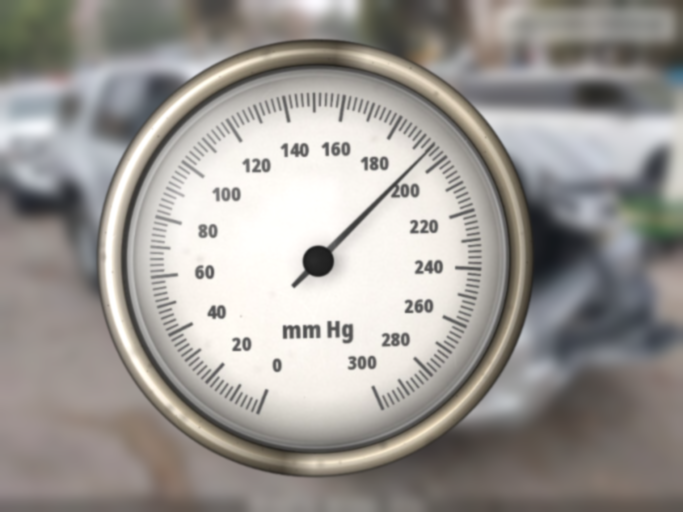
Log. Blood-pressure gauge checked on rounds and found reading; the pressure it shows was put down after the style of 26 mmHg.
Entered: 194 mmHg
